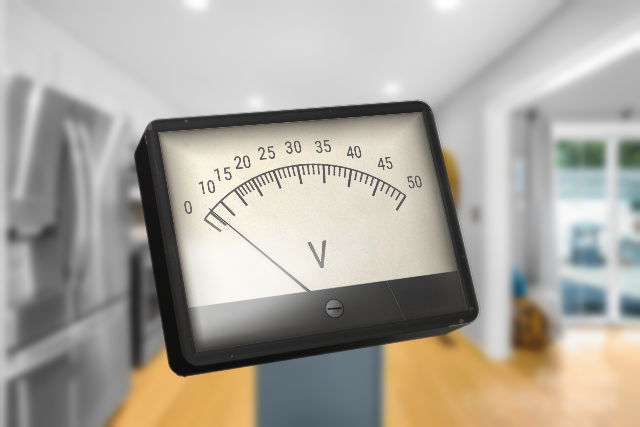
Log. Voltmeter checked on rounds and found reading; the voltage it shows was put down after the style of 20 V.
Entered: 5 V
